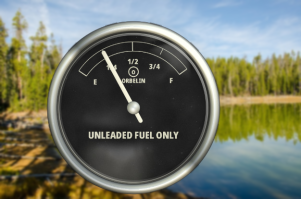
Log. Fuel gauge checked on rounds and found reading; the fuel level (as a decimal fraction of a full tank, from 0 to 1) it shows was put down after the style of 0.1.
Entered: 0.25
